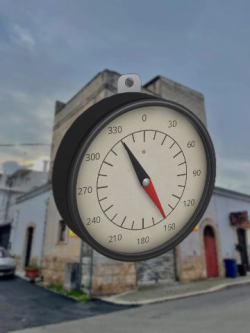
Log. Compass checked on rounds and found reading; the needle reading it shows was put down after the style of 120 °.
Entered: 150 °
